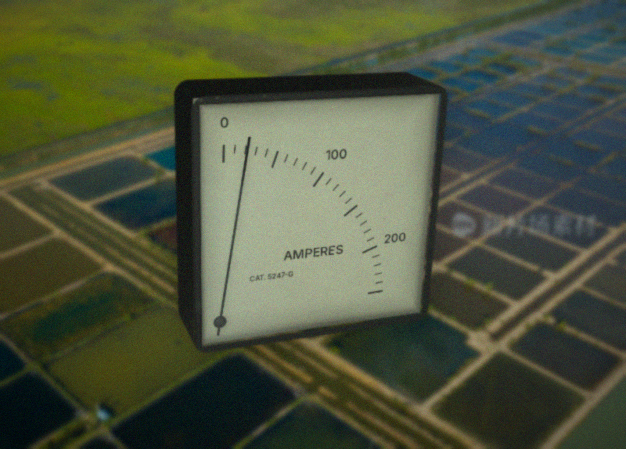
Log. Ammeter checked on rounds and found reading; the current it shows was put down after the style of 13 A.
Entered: 20 A
